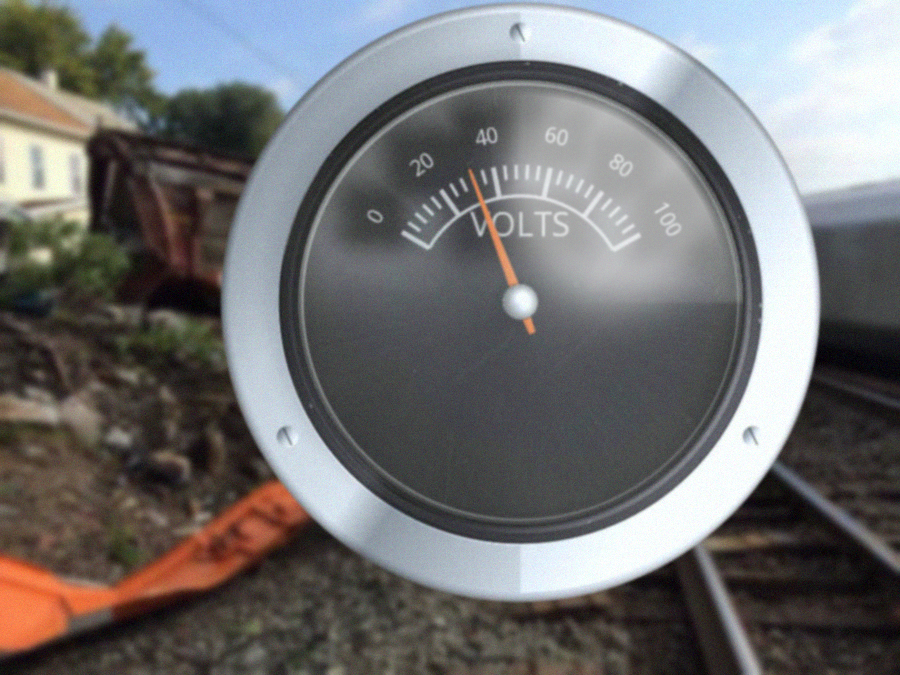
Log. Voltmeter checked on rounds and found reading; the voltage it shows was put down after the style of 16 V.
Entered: 32 V
